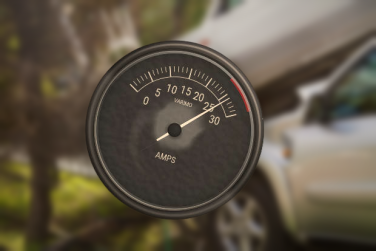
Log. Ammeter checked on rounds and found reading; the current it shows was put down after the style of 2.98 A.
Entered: 26 A
